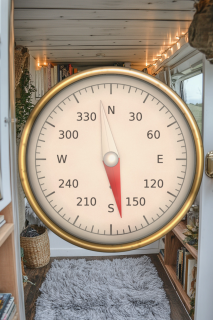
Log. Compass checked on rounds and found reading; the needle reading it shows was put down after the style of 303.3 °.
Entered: 170 °
